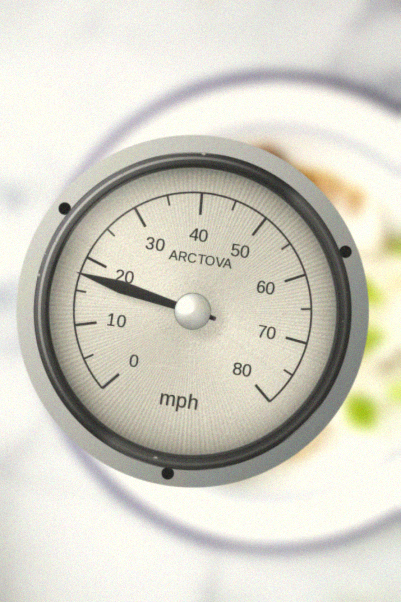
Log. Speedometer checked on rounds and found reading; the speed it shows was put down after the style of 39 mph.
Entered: 17.5 mph
